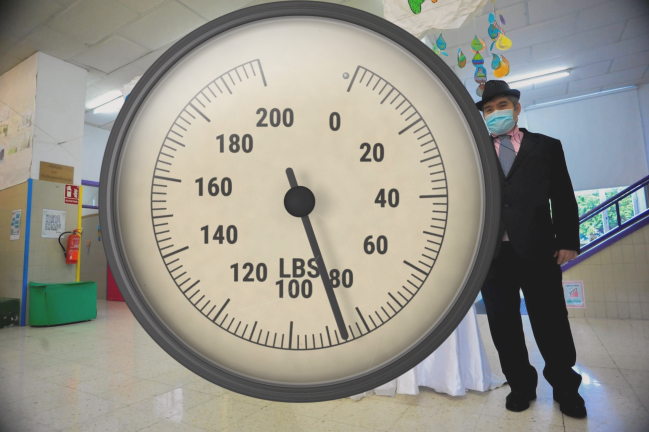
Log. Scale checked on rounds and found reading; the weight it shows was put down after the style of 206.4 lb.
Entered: 86 lb
